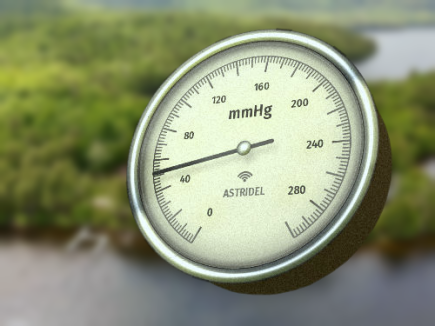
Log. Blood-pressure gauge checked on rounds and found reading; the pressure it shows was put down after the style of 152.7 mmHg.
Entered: 50 mmHg
